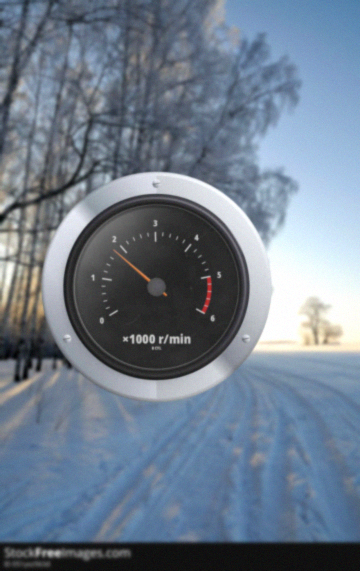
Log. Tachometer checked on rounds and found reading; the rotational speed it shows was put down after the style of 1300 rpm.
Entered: 1800 rpm
